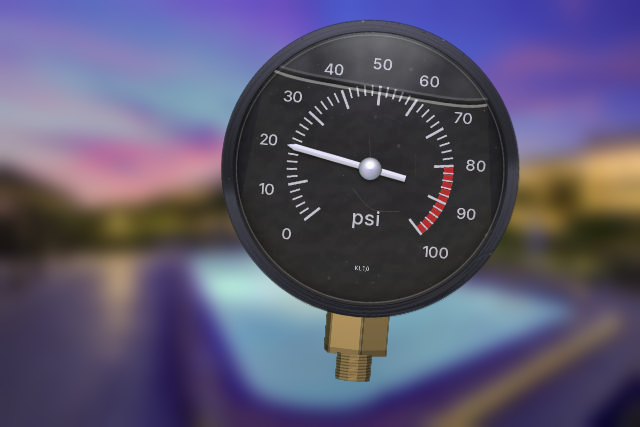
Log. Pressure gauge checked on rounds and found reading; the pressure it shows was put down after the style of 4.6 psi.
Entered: 20 psi
